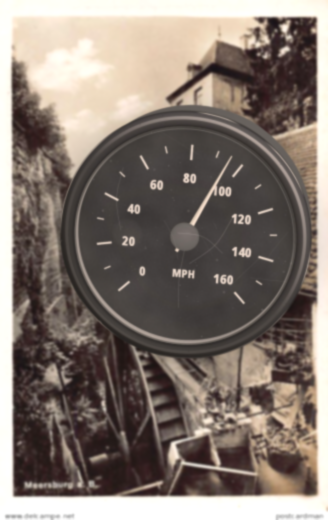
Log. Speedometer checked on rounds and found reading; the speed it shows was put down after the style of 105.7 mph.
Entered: 95 mph
